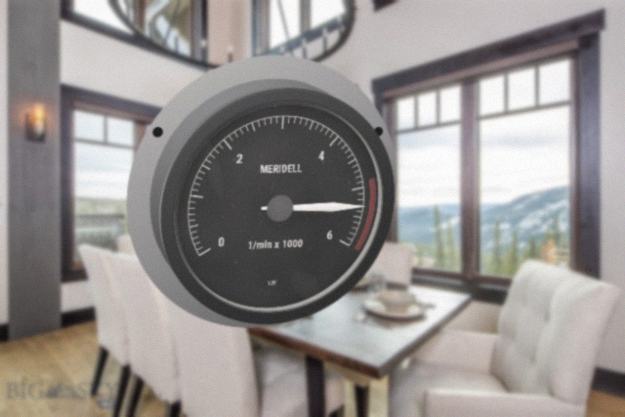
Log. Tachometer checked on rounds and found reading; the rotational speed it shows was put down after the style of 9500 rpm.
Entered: 5300 rpm
